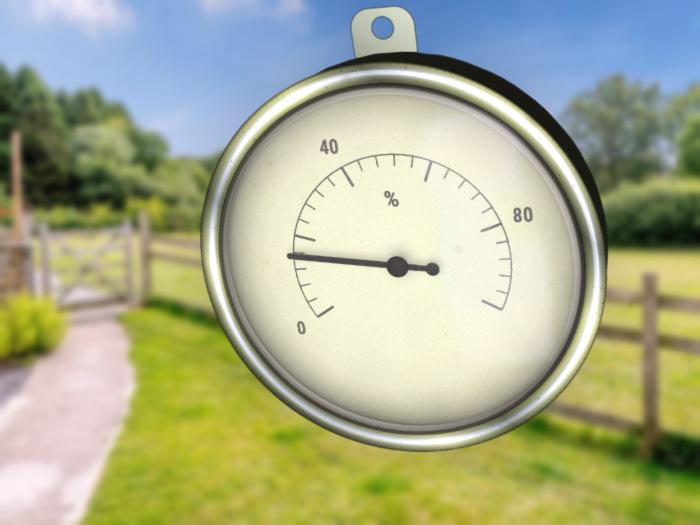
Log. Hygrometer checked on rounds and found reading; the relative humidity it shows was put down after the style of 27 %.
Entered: 16 %
